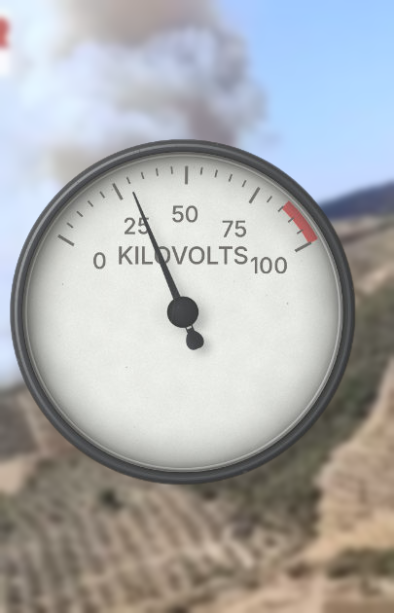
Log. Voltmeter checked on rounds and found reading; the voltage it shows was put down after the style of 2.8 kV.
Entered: 30 kV
